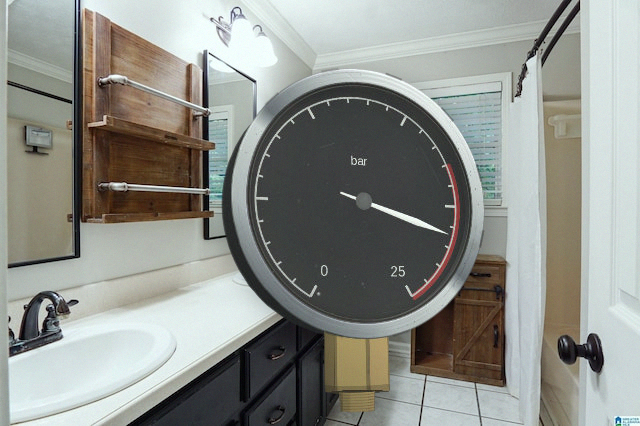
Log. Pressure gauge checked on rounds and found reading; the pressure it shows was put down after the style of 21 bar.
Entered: 21.5 bar
